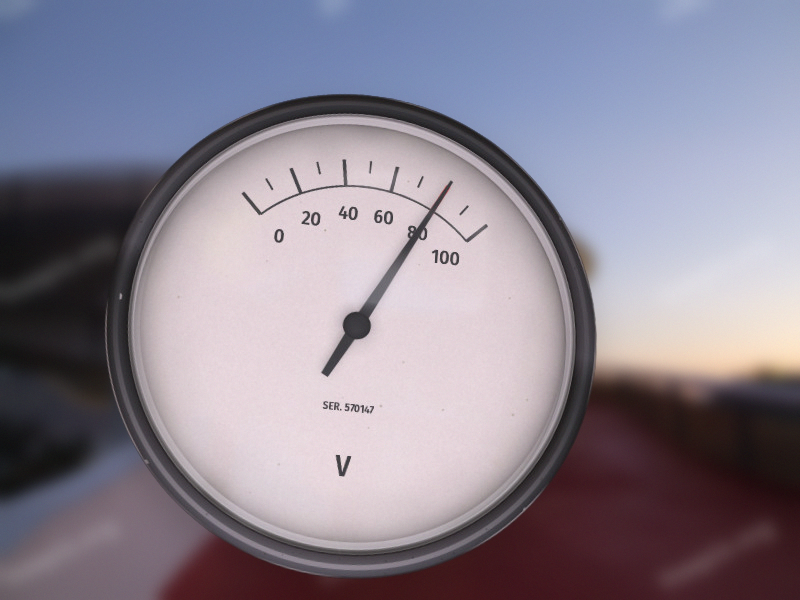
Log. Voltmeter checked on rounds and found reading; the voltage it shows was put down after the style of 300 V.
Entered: 80 V
